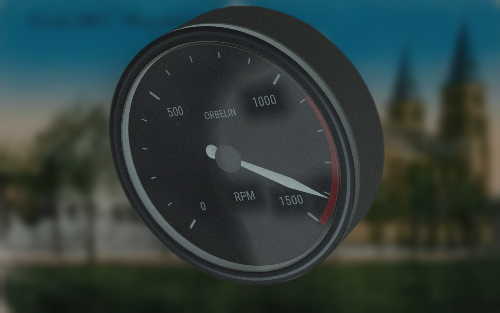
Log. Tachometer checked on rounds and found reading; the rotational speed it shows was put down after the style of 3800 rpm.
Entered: 1400 rpm
